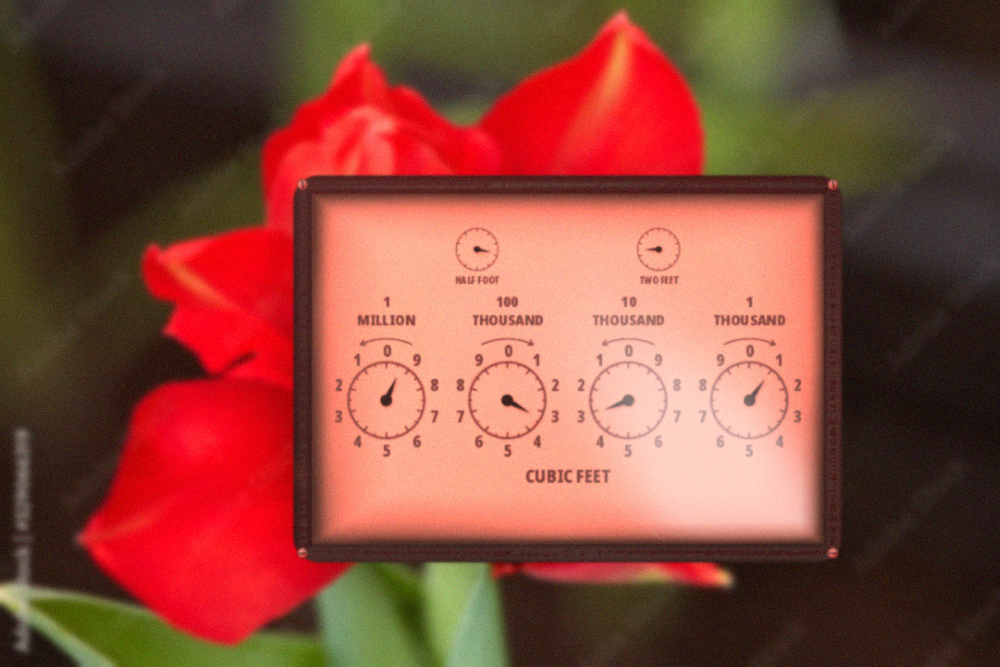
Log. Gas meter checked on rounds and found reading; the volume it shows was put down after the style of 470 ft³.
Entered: 933100 ft³
